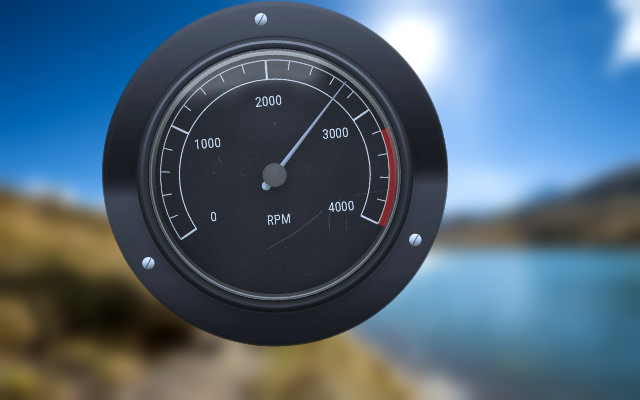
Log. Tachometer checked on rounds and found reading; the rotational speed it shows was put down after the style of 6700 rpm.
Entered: 2700 rpm
